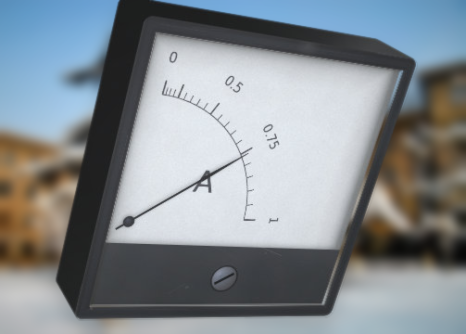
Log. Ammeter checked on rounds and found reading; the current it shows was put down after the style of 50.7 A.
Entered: 0.75 A
